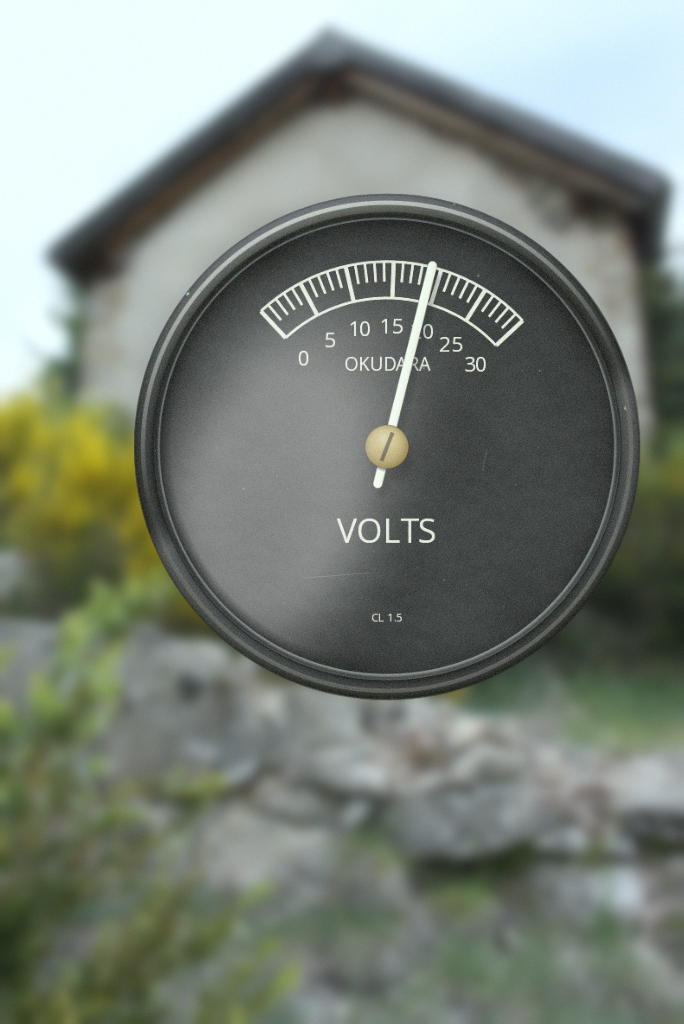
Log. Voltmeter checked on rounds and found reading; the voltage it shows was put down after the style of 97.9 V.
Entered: 19 V
